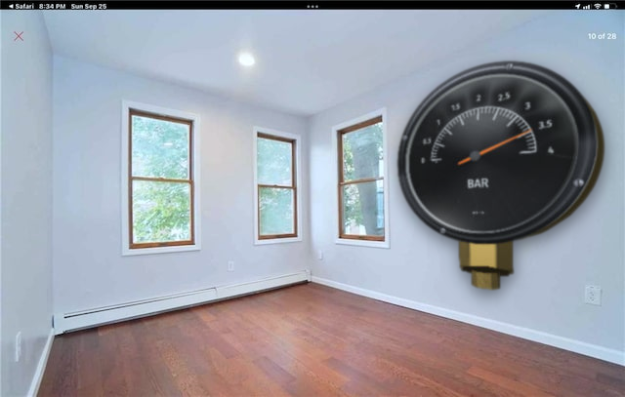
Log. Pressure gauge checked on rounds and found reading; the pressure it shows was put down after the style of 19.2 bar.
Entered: 3.5 bar
